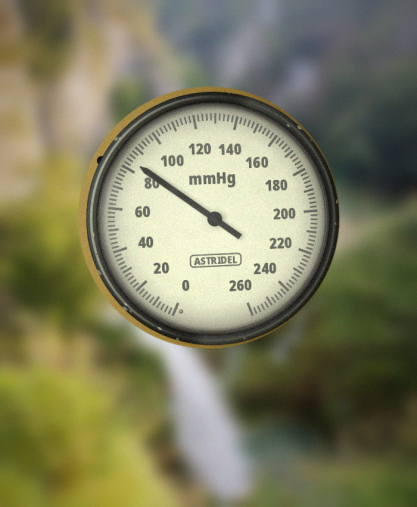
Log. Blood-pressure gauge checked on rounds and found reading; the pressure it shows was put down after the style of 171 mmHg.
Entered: 84 mmHg
